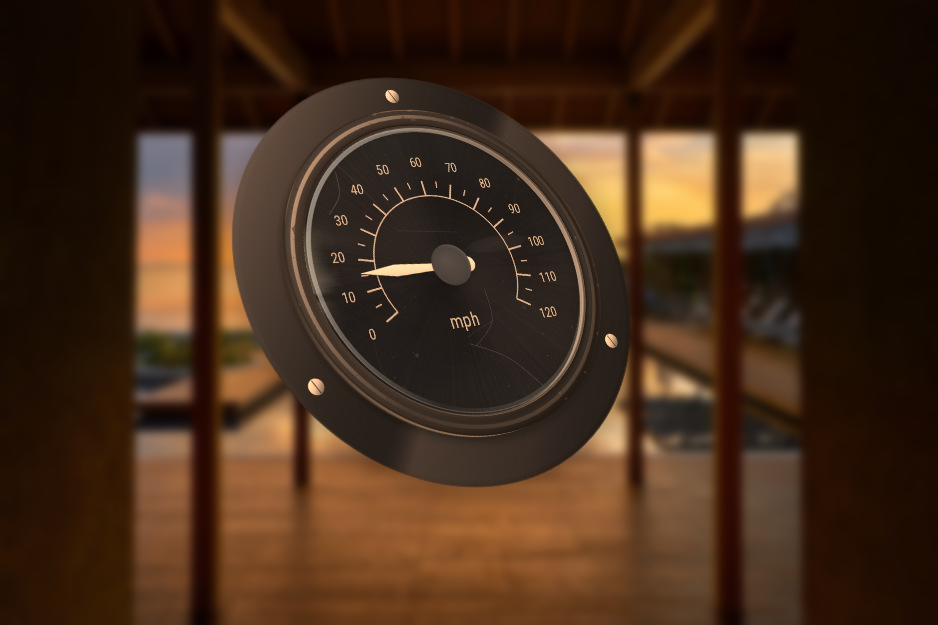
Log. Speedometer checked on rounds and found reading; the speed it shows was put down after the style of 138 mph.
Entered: 15 mph
